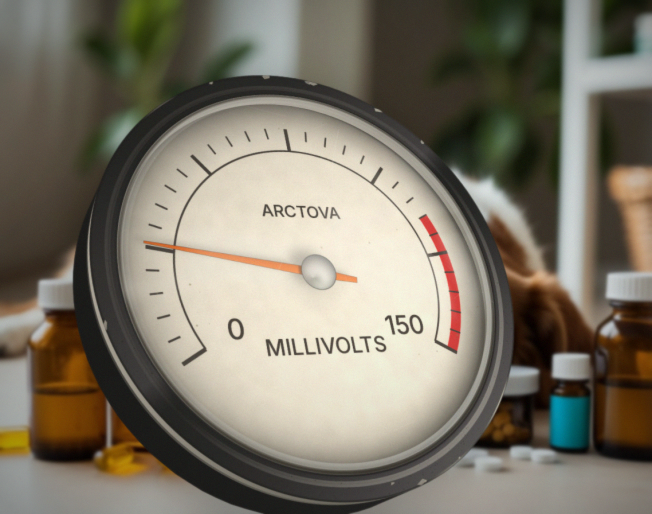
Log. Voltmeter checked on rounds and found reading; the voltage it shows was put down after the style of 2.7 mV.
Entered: 25 mV
